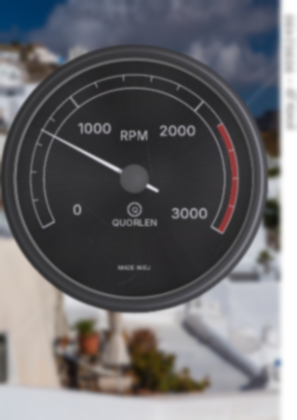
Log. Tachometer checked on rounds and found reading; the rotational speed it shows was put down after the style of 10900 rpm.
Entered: 700 rpm
